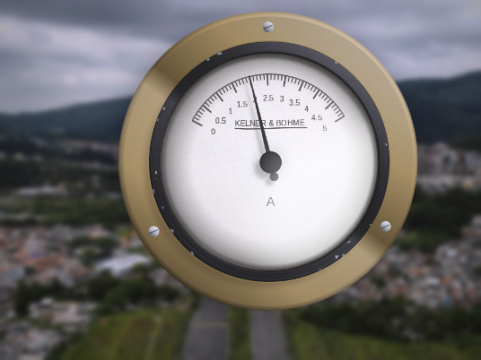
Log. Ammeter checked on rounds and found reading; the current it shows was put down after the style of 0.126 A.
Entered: 2 A
